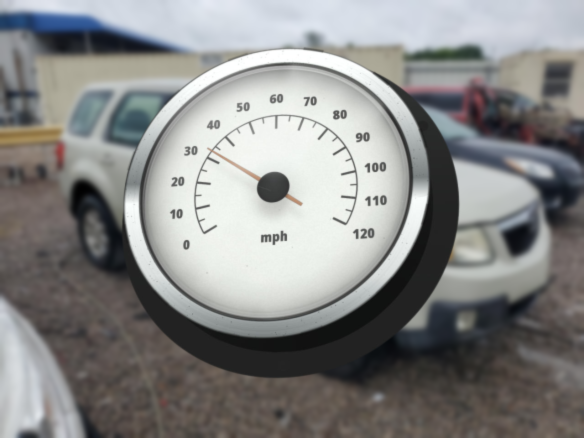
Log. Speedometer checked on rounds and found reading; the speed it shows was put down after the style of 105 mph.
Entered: 32.5 mph
